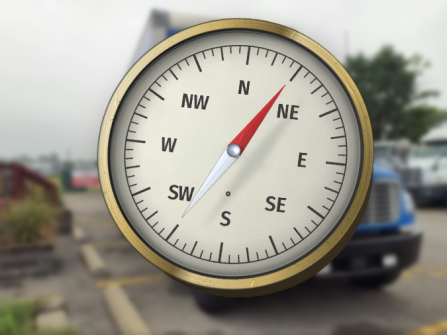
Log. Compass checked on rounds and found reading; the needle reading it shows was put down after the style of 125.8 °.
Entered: 30 °
